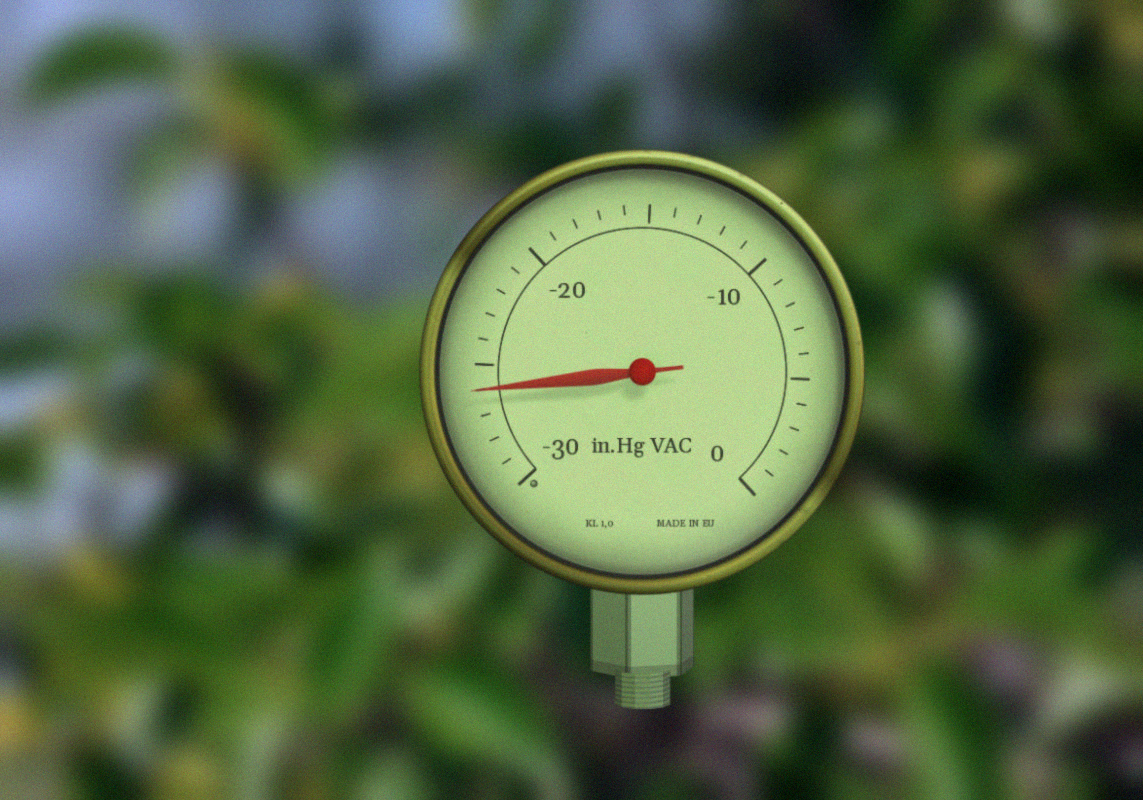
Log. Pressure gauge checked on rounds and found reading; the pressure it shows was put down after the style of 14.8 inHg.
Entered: -26 inHg
